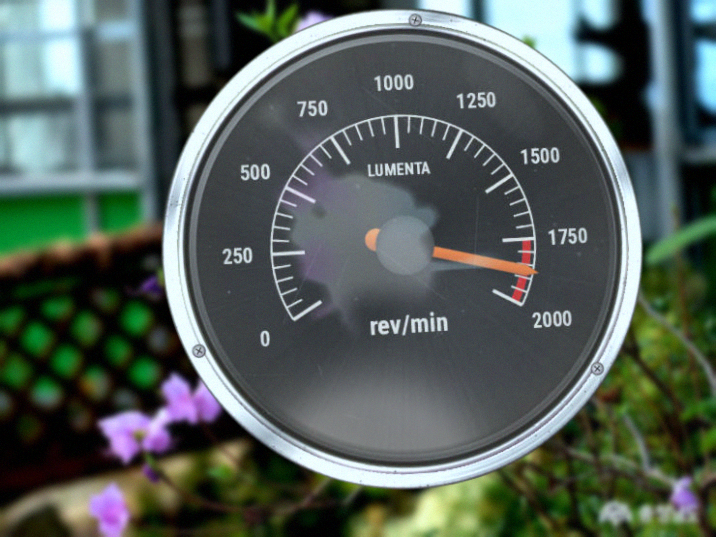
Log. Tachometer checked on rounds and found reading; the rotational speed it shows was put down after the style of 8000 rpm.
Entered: 1875 rpm
